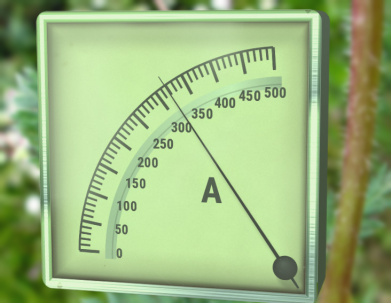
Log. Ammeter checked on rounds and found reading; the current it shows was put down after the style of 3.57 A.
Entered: 320 A
